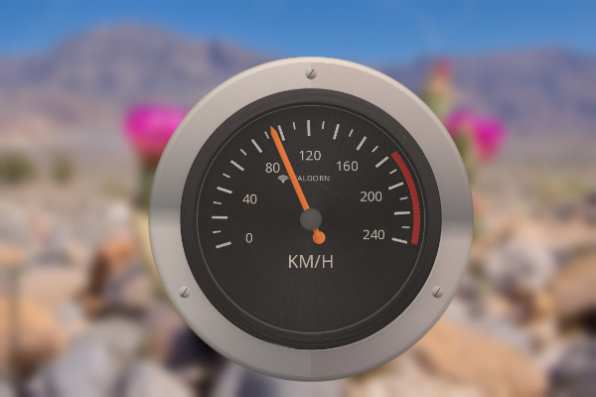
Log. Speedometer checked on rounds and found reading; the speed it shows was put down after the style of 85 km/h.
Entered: 95 km/h
